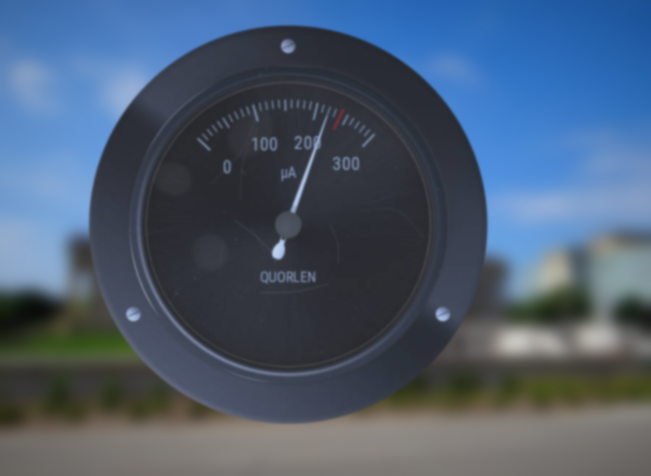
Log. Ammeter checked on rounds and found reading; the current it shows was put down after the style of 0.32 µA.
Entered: 220 µA
